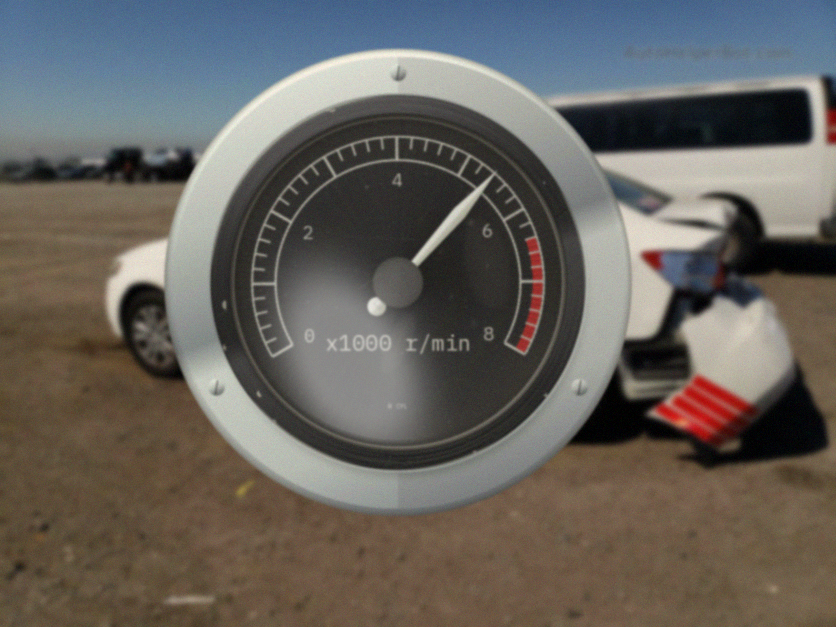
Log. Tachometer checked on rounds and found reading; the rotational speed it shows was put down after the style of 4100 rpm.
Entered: 5400 rpm
